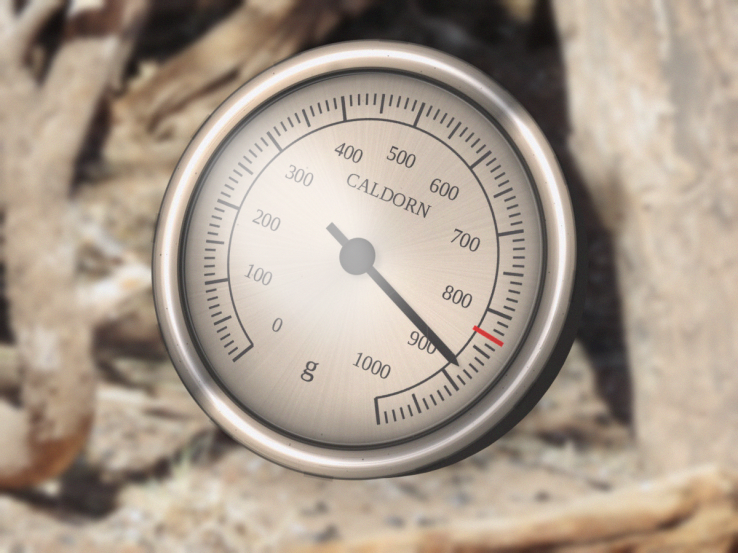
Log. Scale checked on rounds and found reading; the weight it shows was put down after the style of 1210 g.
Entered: 880 g
